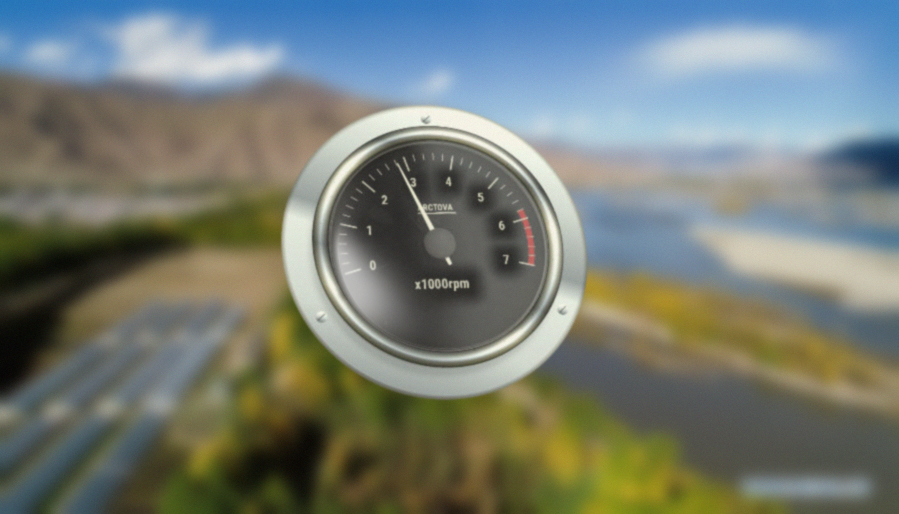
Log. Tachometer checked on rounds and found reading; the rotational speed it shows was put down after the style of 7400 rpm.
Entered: 2800 rpm
